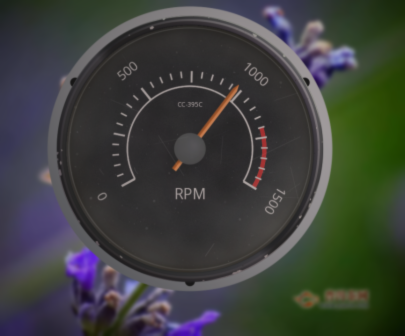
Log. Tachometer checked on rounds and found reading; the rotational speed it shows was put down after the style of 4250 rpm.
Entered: 975 rpm
